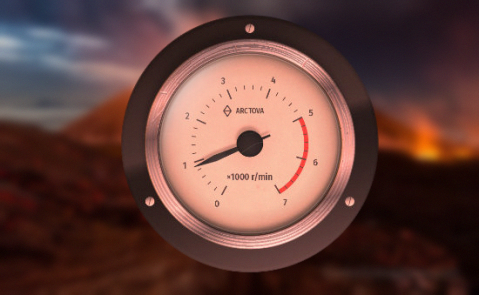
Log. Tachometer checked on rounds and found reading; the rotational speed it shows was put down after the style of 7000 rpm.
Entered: 900 rpm
